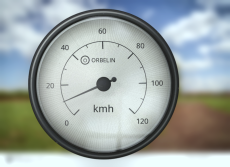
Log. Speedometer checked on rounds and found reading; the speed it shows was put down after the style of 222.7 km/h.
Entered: 10 km/h
